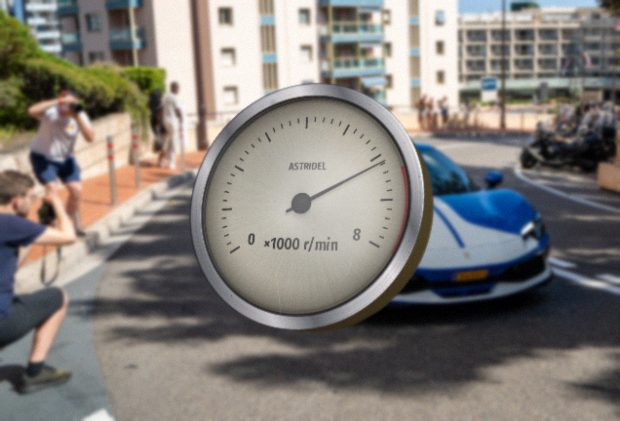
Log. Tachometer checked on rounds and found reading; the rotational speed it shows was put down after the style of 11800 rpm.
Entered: 6200 rpm
